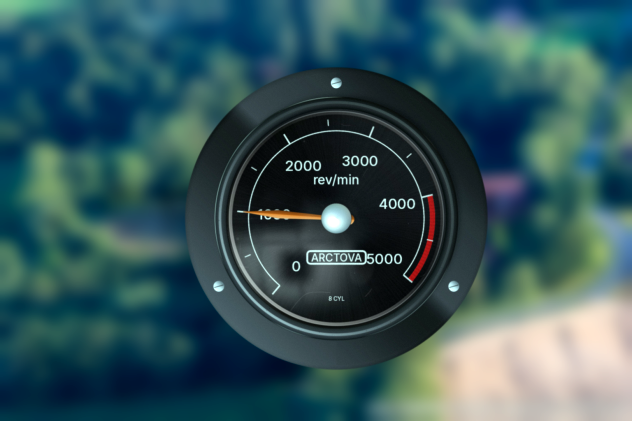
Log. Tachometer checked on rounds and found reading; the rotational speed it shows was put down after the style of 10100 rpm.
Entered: 1000 rpm
